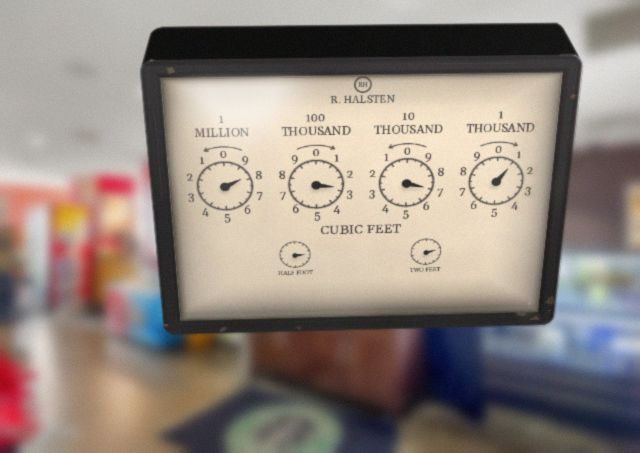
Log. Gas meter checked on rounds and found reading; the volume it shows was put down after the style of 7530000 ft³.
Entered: 827100 ft³
